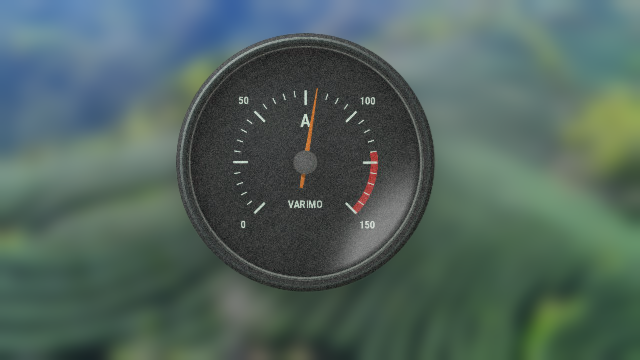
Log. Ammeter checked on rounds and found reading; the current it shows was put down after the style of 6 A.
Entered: 80 A
